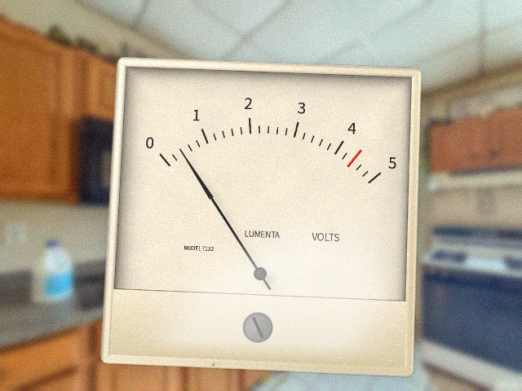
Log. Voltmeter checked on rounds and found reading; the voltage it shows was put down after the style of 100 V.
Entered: 0.4 V
